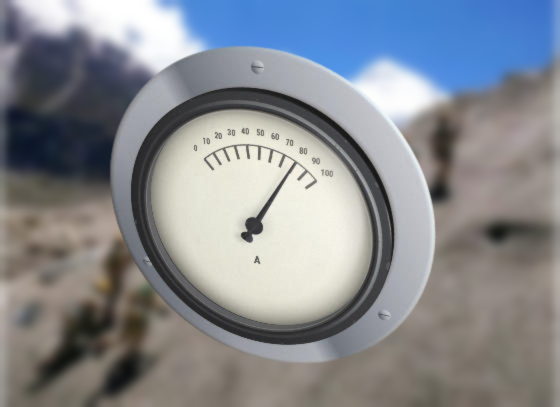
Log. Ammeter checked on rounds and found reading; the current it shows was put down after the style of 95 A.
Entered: 80 A
